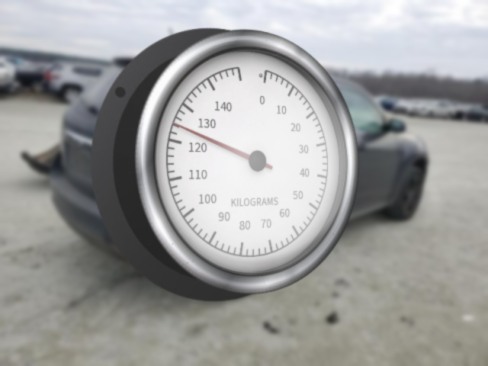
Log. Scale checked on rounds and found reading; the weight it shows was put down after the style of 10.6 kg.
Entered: 124 kg
